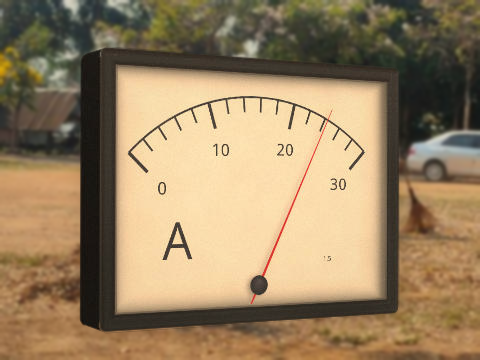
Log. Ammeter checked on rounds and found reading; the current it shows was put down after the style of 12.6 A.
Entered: 24 A
